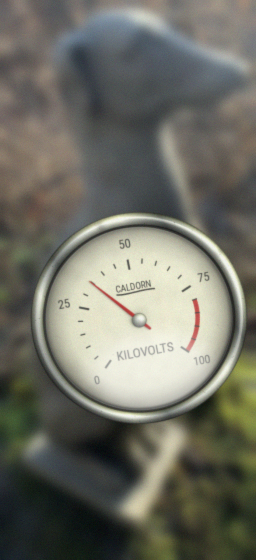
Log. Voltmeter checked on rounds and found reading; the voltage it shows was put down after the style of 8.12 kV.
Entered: 35 kV
